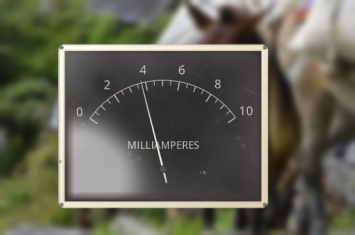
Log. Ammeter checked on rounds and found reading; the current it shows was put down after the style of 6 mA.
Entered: 3.75 mA
